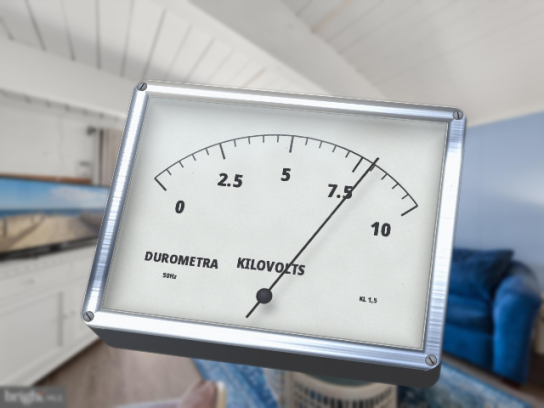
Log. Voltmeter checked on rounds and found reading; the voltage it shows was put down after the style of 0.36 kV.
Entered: 8 kV
